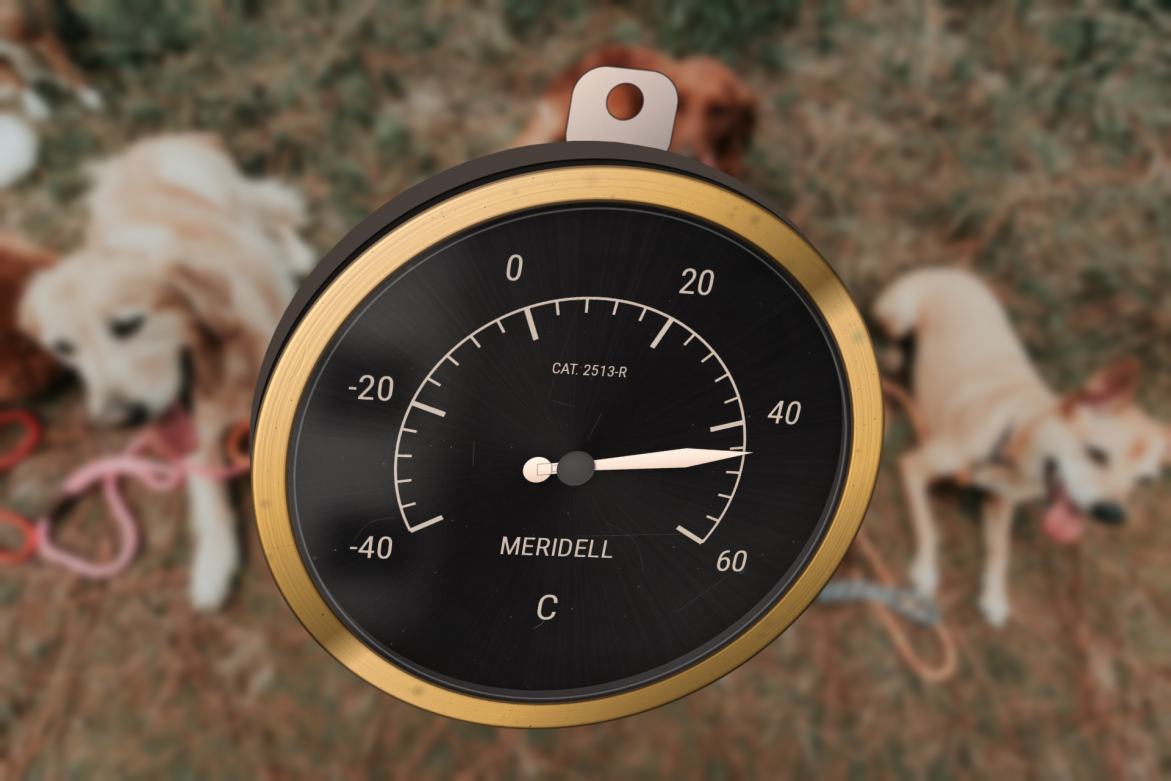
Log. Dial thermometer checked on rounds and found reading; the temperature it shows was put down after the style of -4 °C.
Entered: 44 °C
